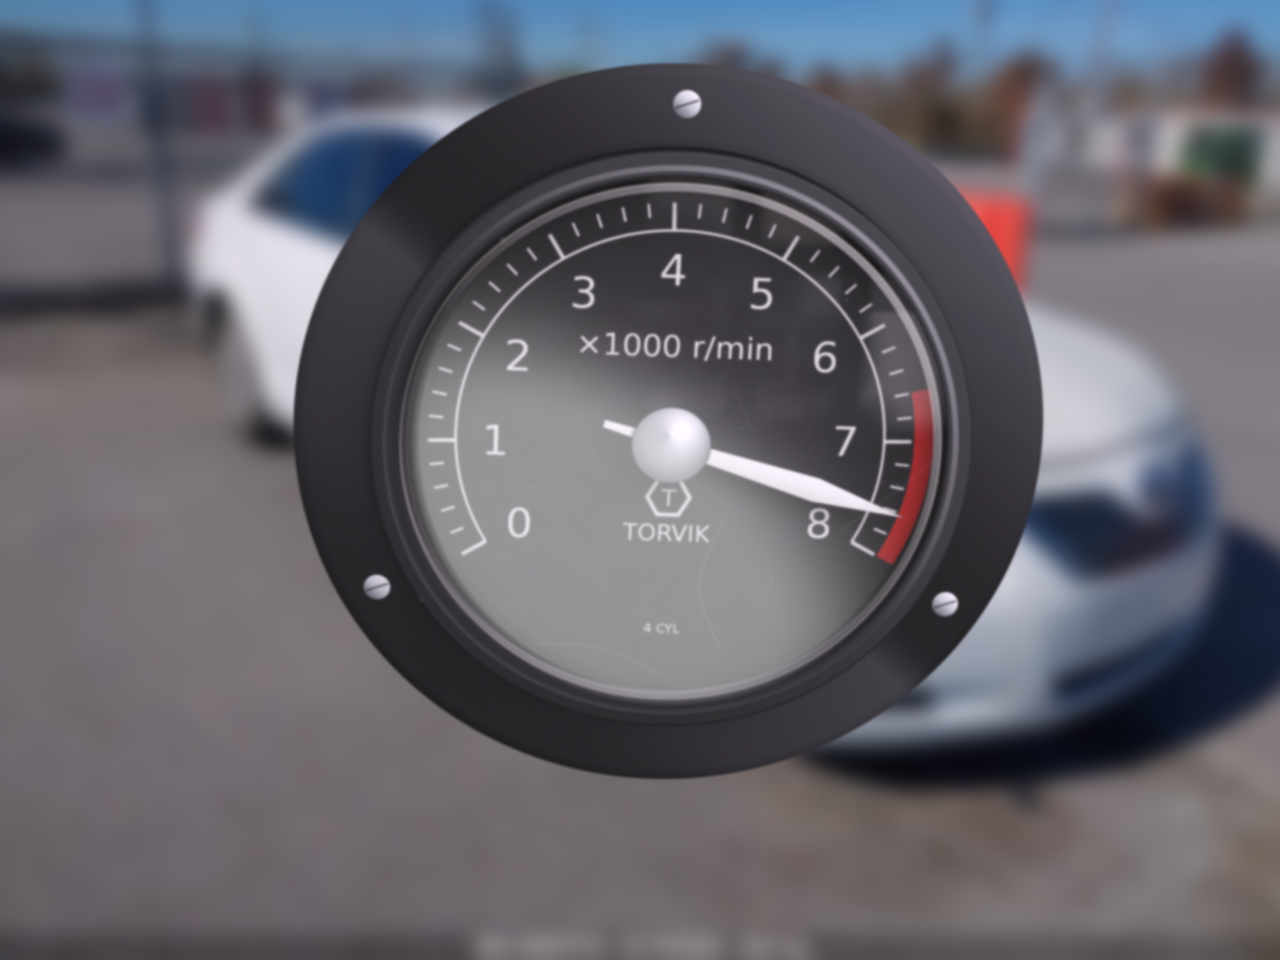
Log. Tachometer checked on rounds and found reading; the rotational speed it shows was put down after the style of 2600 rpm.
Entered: 7600 rpm
